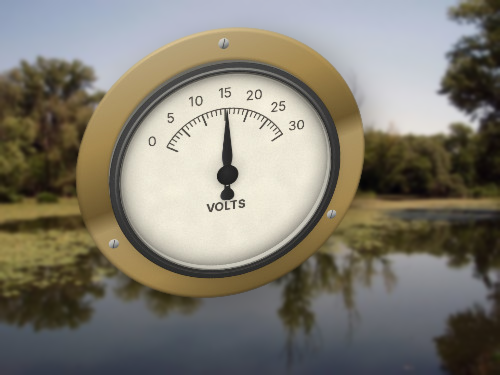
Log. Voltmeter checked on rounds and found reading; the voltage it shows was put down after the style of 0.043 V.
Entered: 15 V
